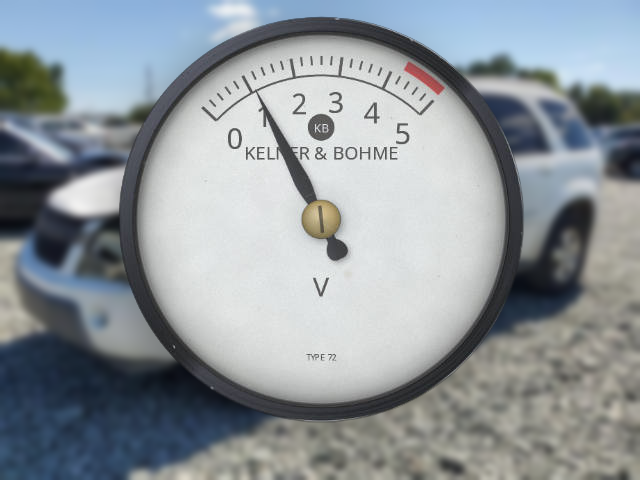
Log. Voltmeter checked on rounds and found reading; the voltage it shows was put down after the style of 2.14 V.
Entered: 1.1 V
